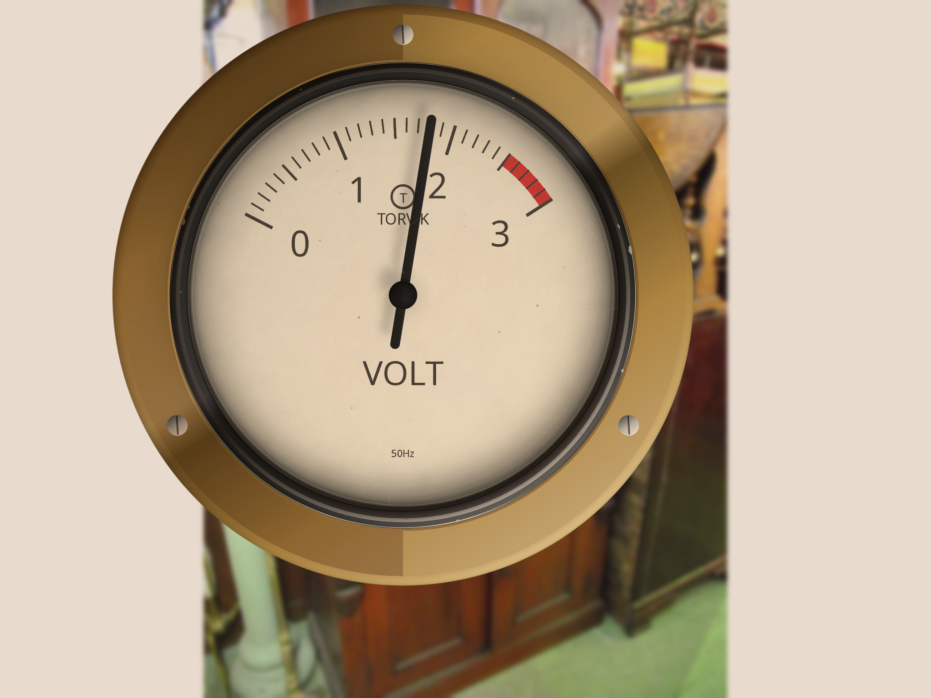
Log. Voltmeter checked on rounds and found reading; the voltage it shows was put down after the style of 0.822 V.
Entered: 1.8 V
